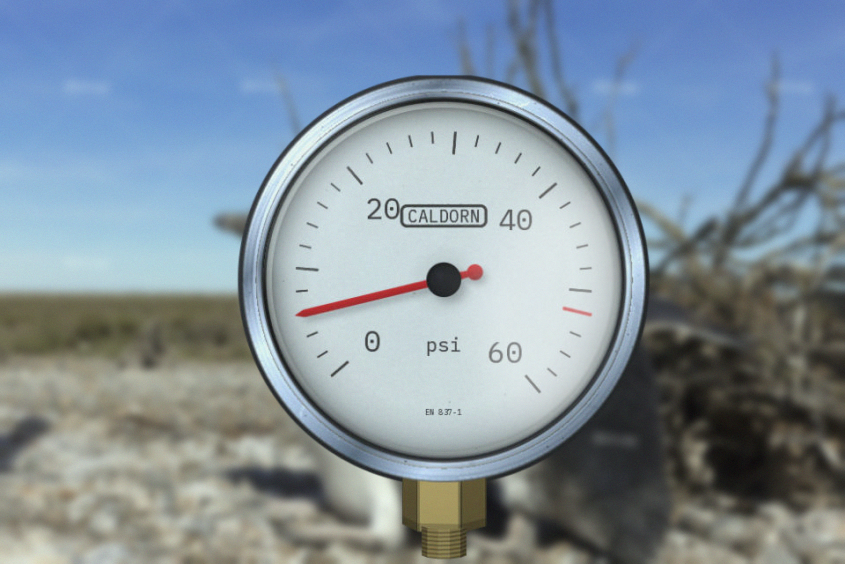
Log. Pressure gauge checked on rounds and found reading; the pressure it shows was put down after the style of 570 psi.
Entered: 6 psi
